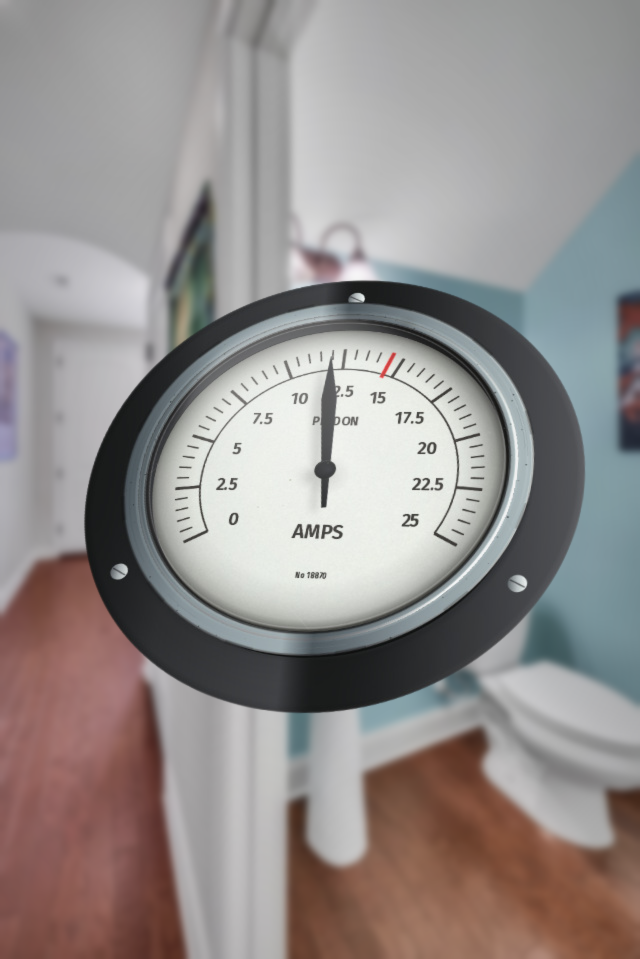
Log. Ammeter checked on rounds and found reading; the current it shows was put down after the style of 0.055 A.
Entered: 12 A
